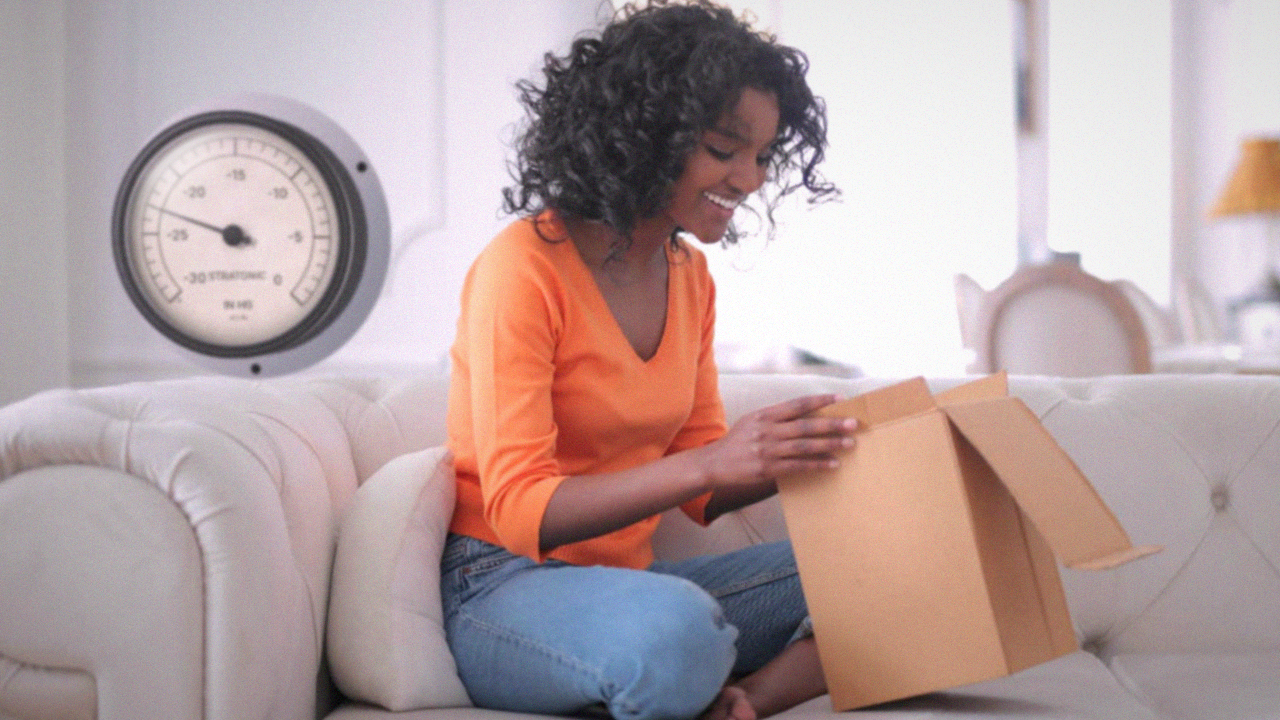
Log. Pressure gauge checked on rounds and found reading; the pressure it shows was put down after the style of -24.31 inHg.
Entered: -23 inHg
